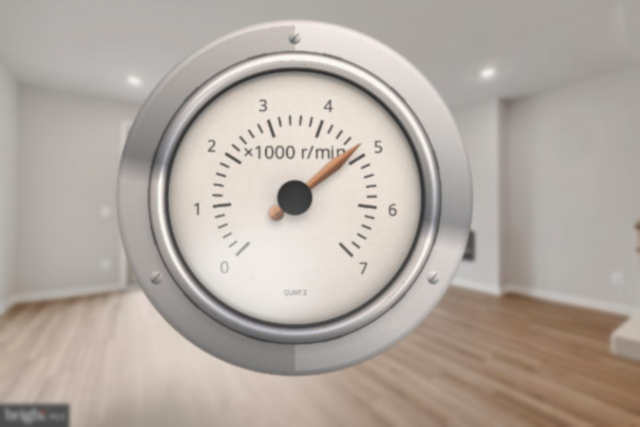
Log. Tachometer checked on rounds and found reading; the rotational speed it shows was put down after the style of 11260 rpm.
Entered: 4800 rpm
